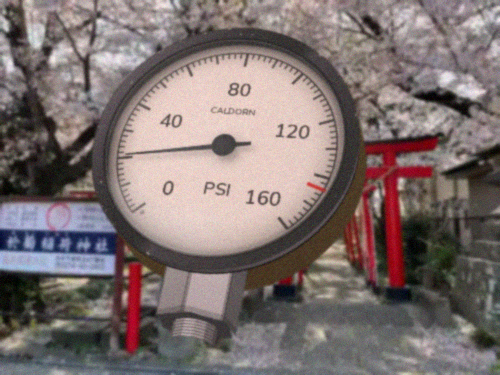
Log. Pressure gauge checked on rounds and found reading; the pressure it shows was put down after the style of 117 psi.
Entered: 20 psi
